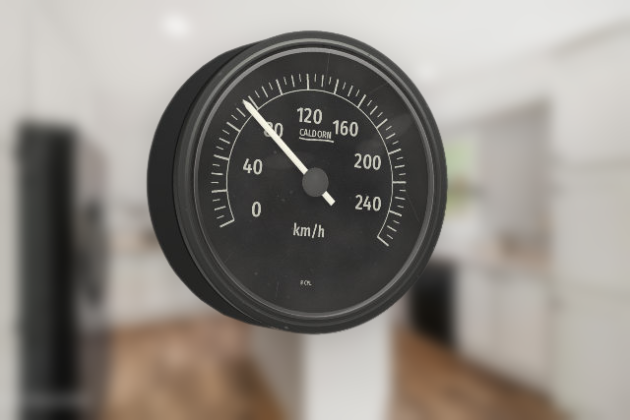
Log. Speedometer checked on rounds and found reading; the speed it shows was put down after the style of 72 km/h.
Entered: 75 km/h
